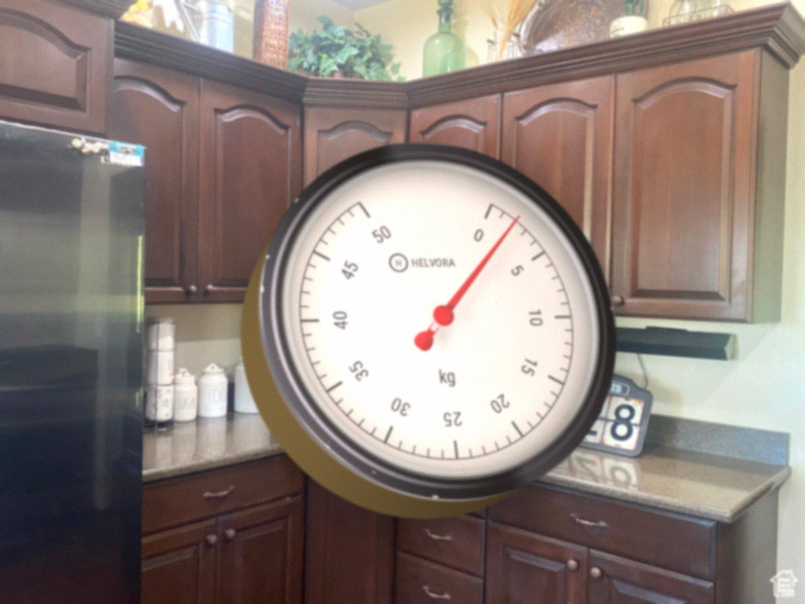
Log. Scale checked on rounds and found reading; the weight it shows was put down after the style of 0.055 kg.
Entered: 2 kg
